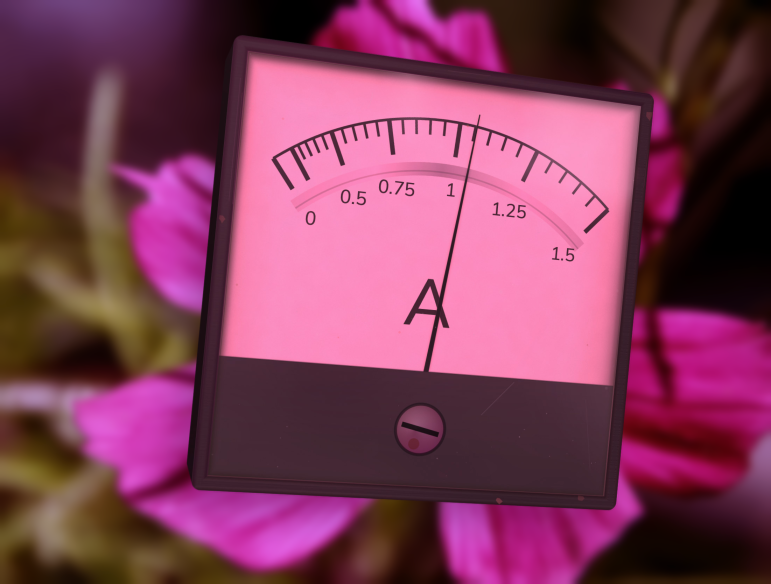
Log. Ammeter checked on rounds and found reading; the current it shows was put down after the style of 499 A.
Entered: 1.05 A
